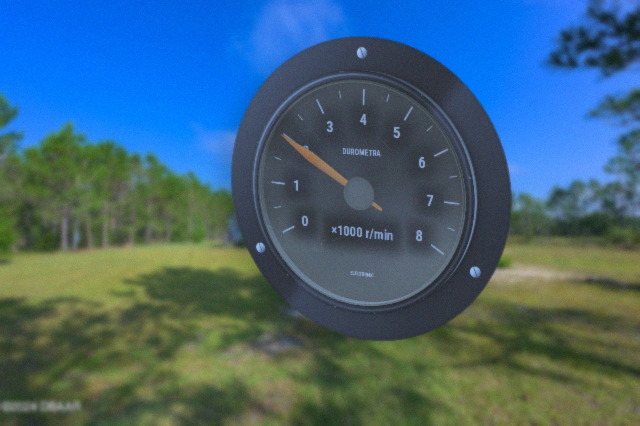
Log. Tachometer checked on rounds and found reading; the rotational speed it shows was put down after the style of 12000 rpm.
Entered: 2000 rpm
